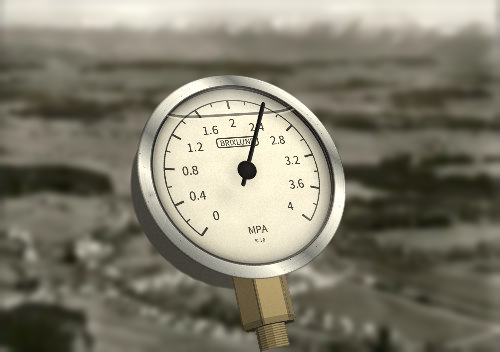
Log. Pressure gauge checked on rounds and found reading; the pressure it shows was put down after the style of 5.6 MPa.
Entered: 2.4 MPa
